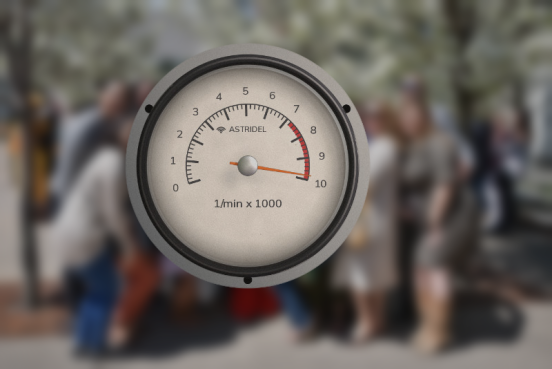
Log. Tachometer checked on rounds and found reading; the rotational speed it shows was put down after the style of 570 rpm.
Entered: 9800 rpm
